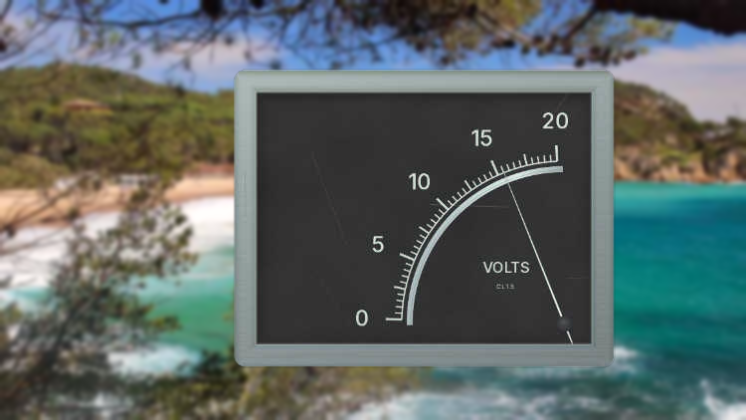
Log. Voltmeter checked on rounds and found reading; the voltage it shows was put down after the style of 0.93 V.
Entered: 15.5 V
